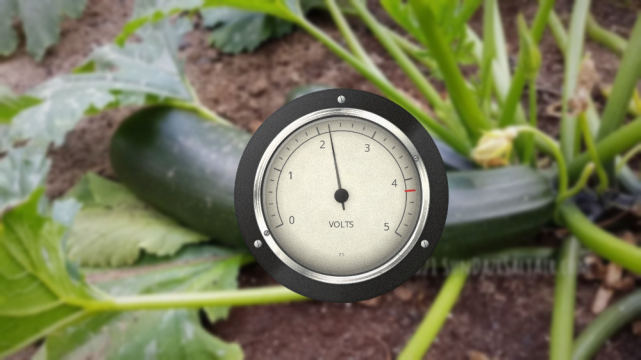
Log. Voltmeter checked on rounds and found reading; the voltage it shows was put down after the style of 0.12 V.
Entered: 2.2 V
